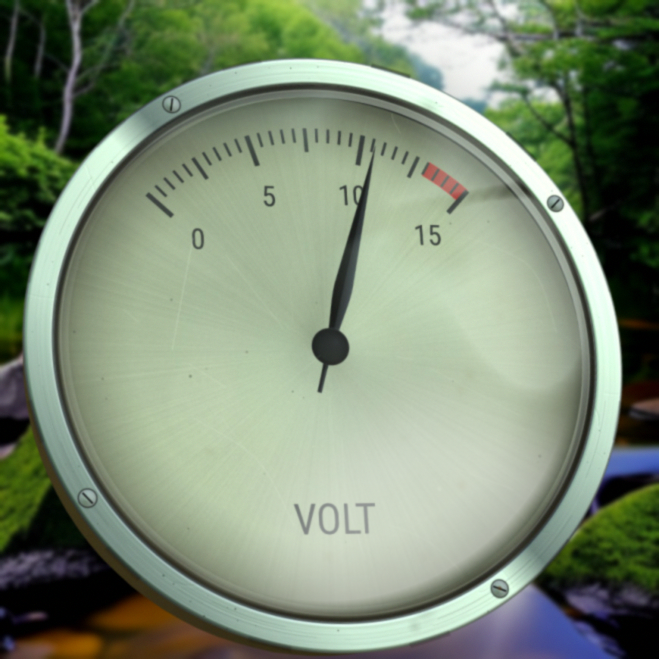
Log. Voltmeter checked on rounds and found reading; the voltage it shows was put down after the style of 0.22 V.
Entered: 10.5 V
